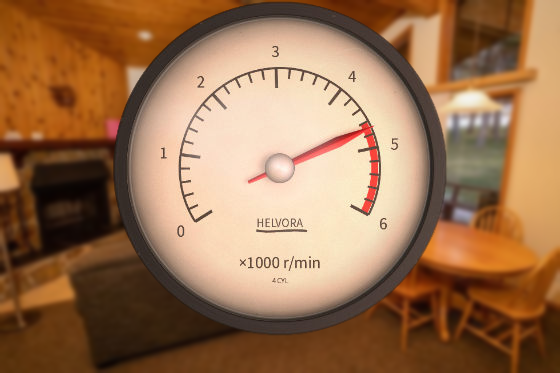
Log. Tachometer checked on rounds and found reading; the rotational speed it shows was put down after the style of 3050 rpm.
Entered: 4700 rpm
